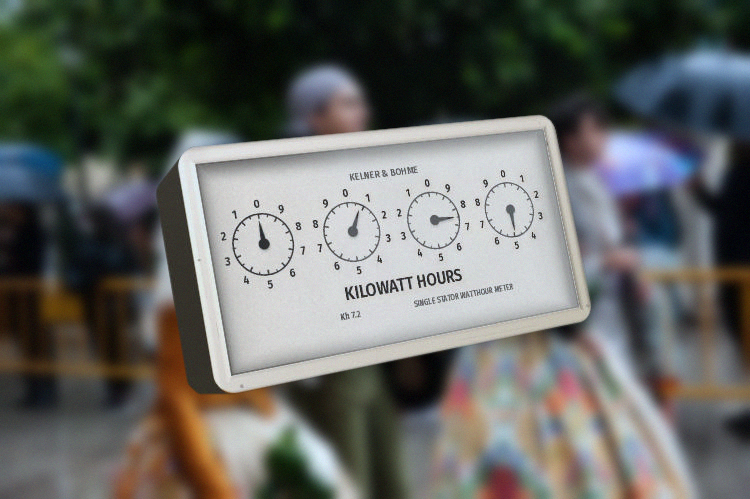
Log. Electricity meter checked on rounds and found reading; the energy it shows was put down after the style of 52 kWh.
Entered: 75 kWh
